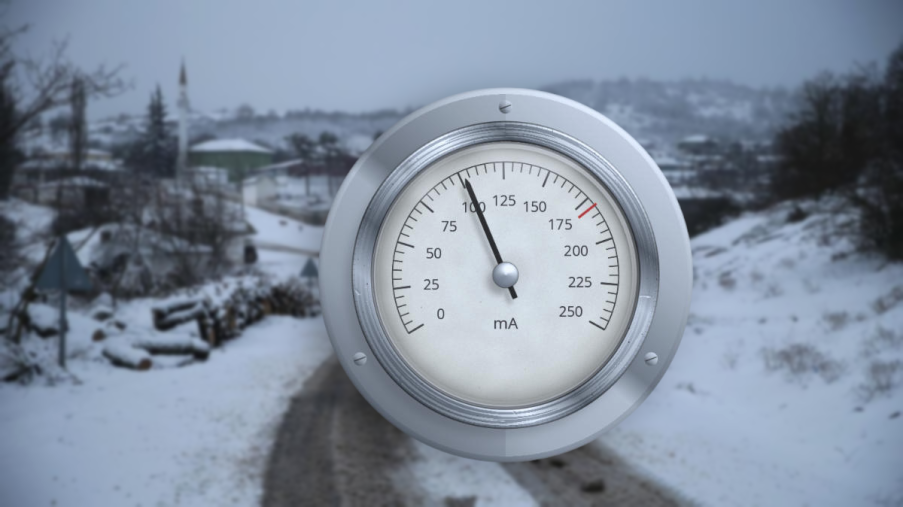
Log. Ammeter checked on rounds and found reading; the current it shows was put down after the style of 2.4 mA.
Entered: 102.5 mA
